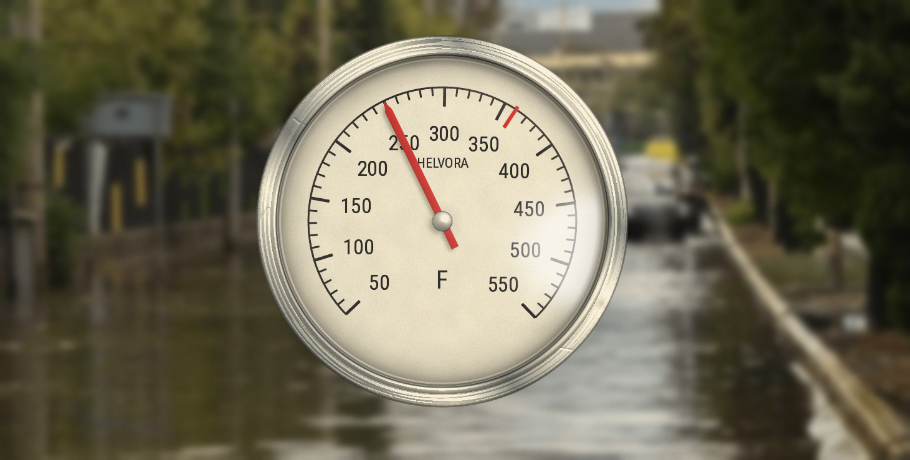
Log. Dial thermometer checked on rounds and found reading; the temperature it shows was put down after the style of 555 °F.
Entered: 250 °F
